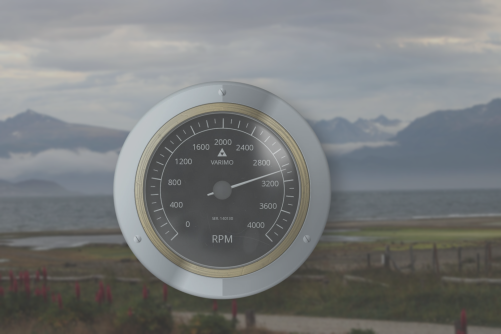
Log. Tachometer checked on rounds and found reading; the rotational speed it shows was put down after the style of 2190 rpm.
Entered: 3050 rpm
